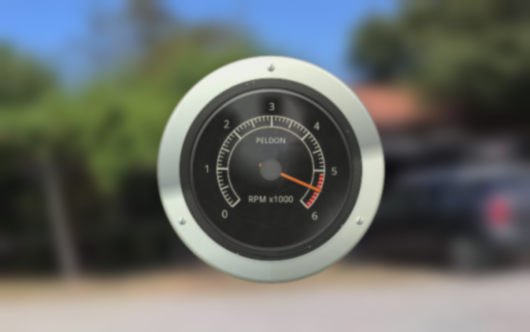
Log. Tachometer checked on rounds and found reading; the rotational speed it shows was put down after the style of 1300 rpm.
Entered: 5500 rpm
